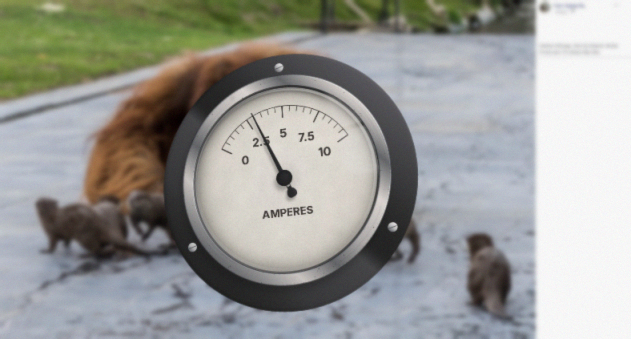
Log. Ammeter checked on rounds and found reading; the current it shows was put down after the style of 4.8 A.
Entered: 3 A
